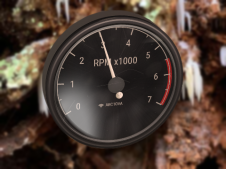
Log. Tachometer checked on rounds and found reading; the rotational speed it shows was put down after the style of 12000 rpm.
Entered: 3000 rpm
